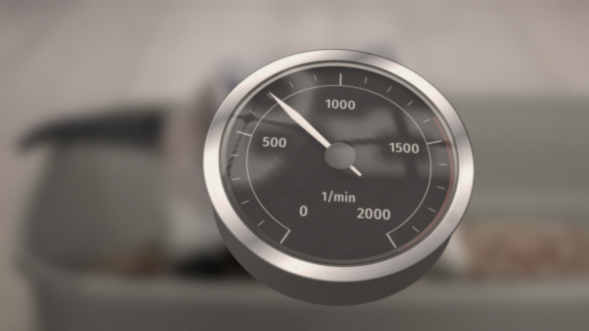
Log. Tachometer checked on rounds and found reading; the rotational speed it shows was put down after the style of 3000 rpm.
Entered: 700 rpm
